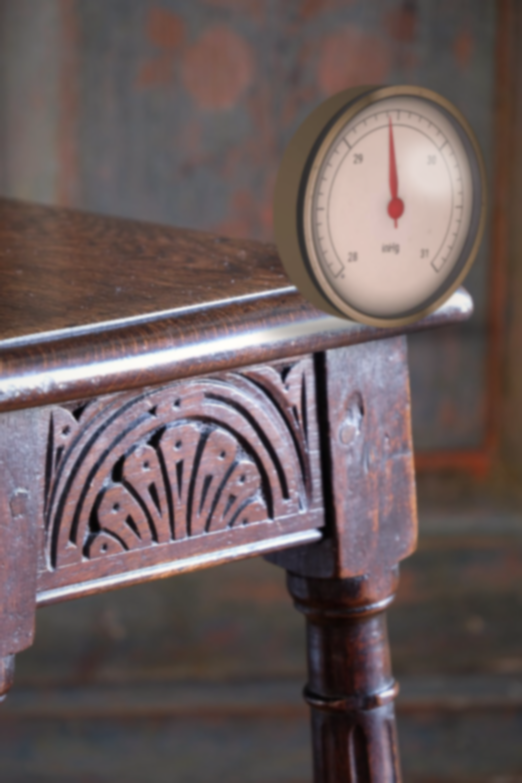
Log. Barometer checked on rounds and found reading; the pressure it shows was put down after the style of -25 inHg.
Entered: 29.4 inHg
